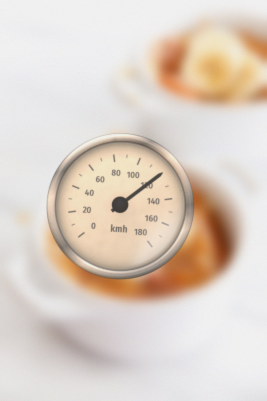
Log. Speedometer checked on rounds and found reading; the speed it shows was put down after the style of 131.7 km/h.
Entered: 120 km/h
